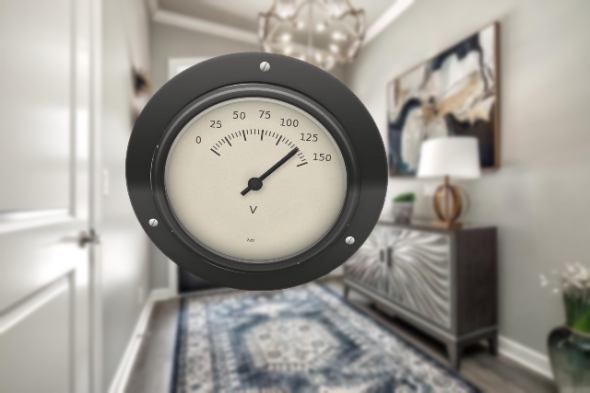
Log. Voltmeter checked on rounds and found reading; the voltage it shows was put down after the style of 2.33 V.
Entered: 125 V
